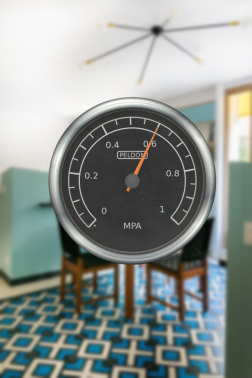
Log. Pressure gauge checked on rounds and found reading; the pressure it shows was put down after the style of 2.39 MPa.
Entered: 0.6 MPa
